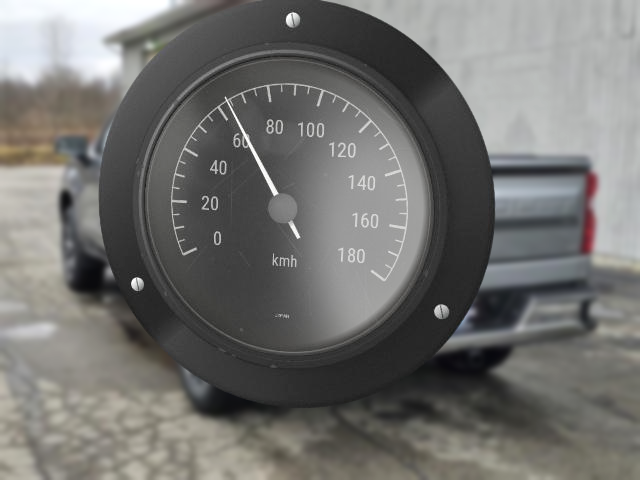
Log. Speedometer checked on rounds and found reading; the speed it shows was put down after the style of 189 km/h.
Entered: 65 km/h
